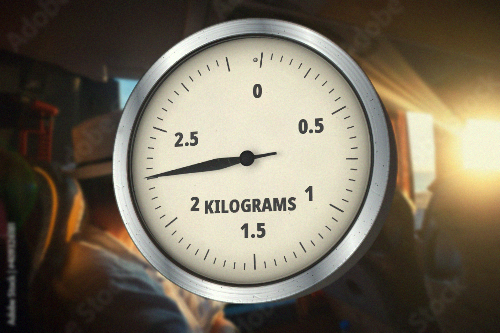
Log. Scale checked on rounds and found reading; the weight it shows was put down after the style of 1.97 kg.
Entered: 2.25 kg
